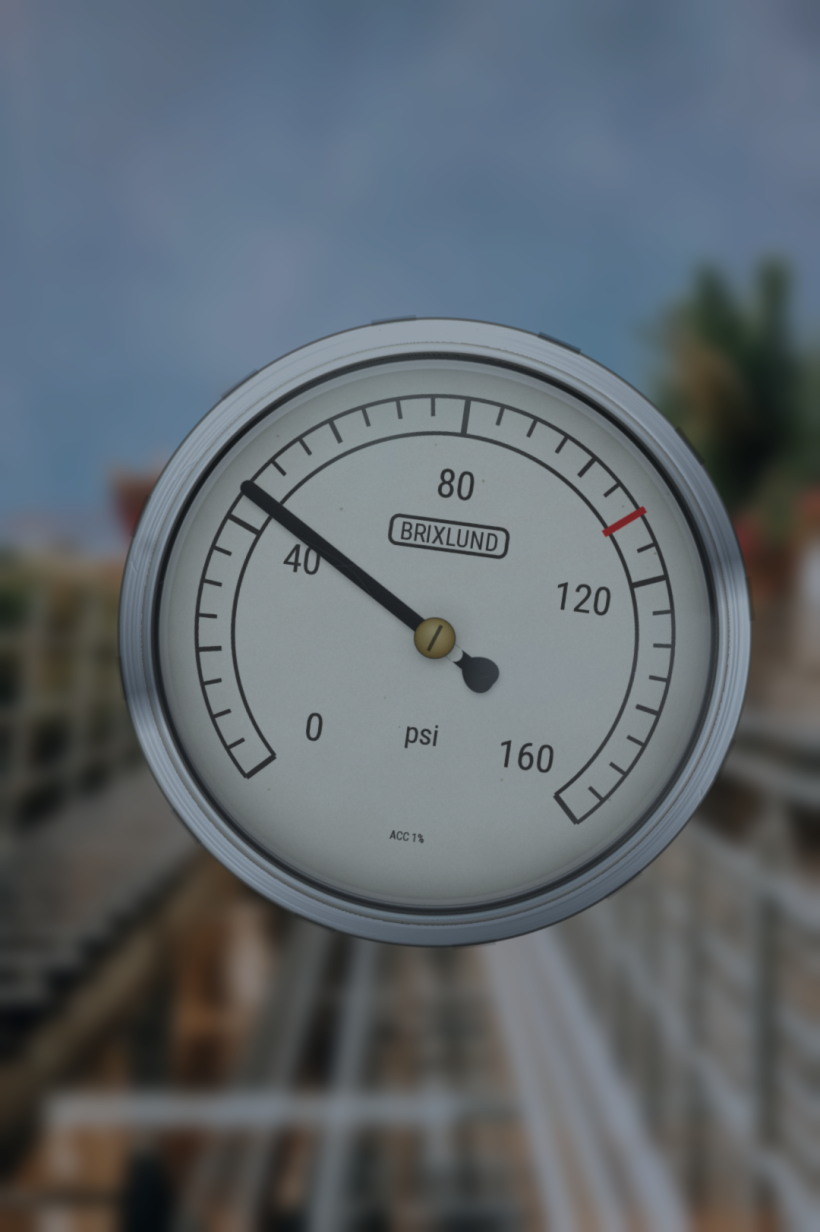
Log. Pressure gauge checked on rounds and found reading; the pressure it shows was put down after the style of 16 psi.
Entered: 45 psi
